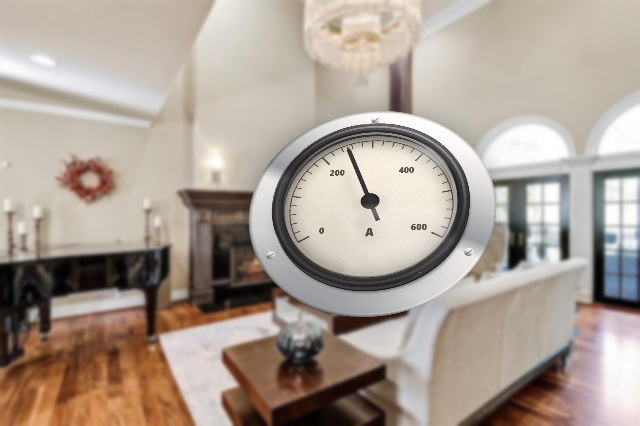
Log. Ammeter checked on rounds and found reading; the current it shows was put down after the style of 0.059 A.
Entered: 250 A
